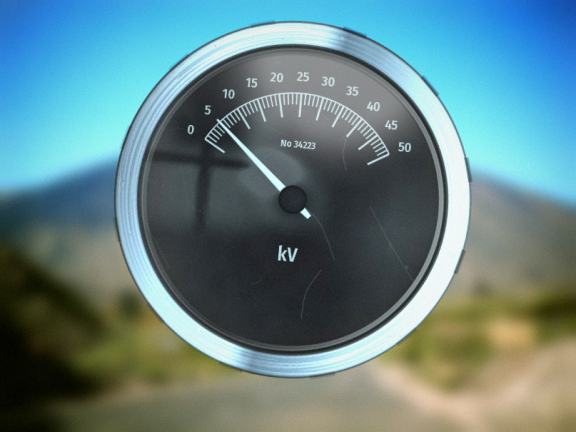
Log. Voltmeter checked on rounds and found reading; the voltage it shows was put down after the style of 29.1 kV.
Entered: 5 kV
